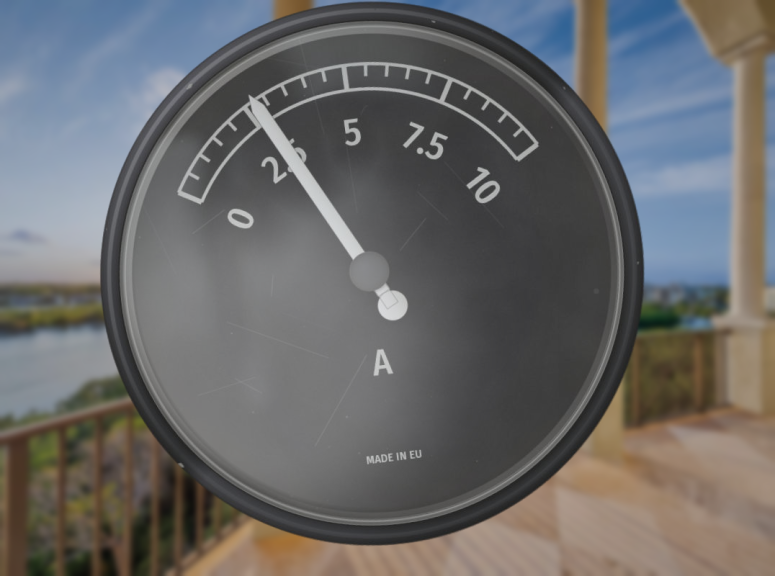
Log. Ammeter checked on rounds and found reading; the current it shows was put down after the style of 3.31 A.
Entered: 2.75 A
